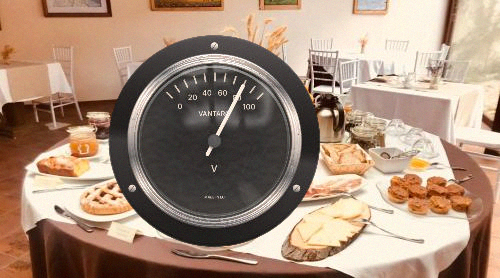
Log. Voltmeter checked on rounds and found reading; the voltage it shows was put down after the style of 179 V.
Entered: 80 V
